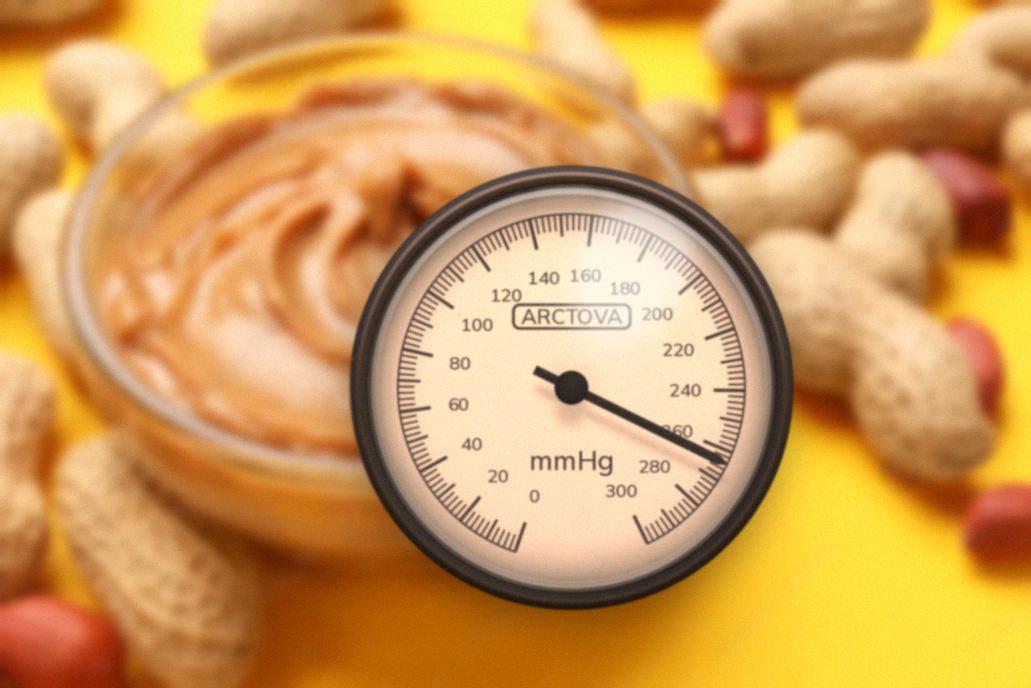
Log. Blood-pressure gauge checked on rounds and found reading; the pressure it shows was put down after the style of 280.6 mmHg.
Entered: 264 mmHg
